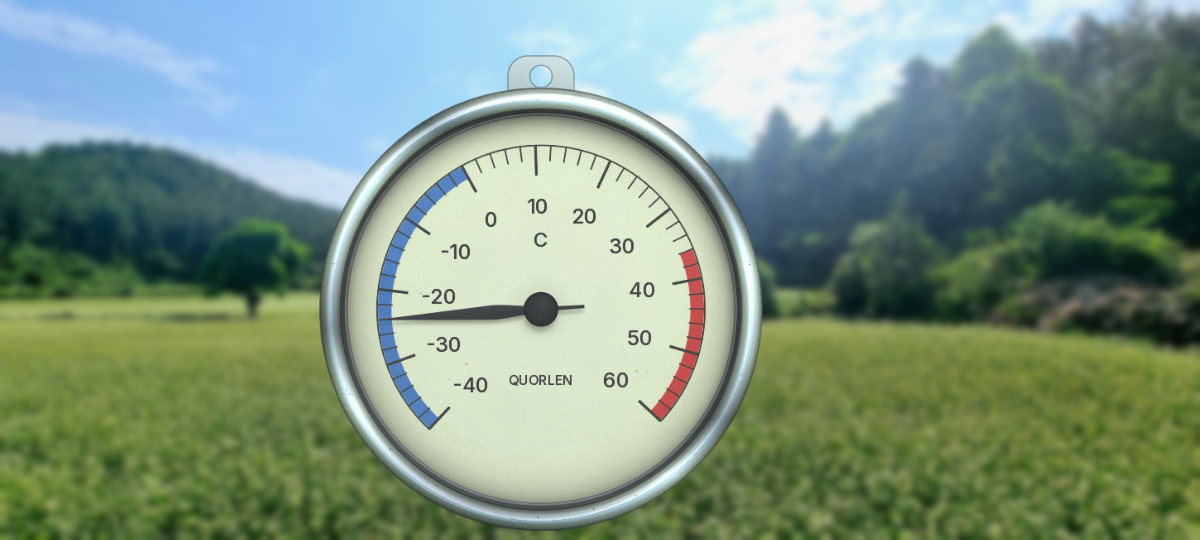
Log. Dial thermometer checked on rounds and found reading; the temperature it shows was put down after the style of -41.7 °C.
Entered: -24 °C
